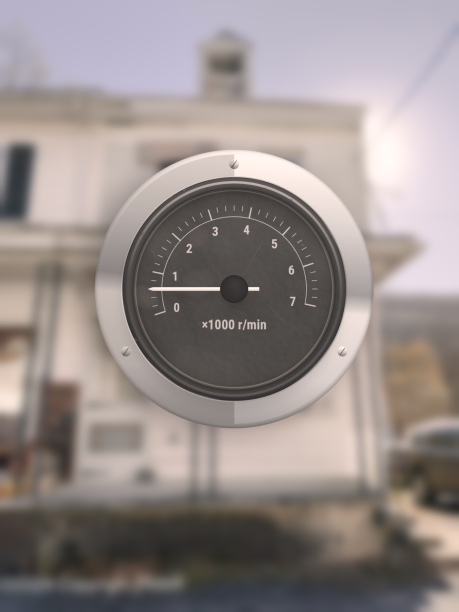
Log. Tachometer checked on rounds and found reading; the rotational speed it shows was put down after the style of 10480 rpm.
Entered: 600 rpm
